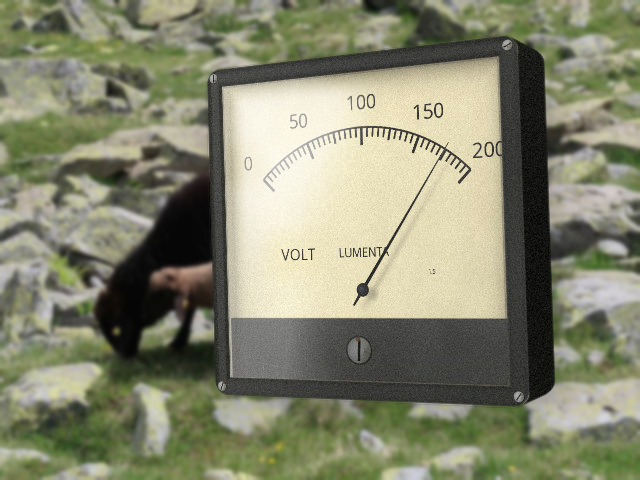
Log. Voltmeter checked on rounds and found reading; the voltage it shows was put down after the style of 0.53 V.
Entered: 175 V
